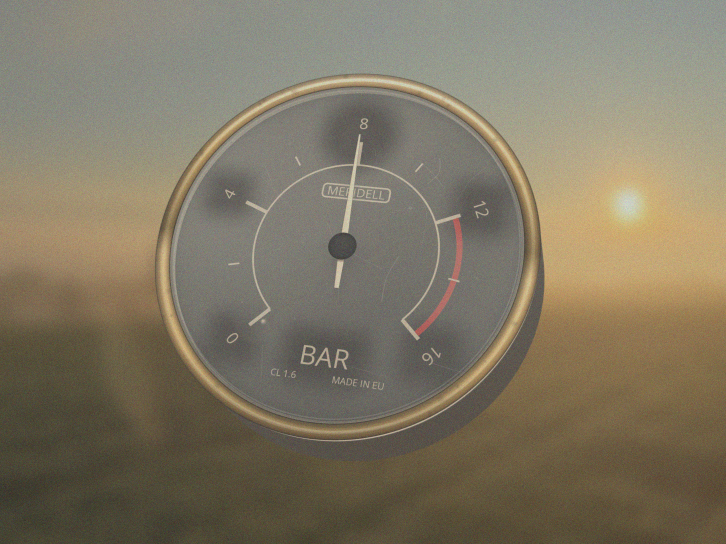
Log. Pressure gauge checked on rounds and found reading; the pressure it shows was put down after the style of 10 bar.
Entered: 8 bar
